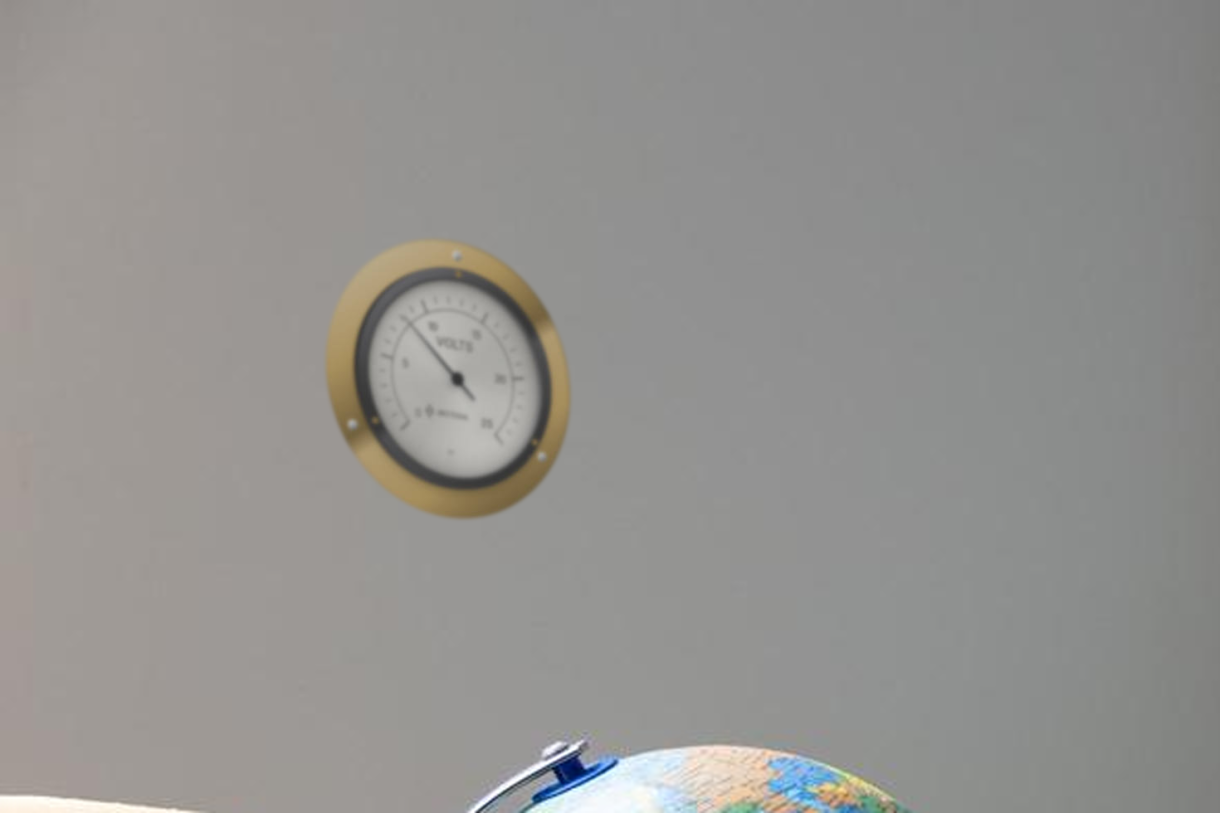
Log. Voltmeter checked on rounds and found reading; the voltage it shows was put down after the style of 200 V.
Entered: 8 V
